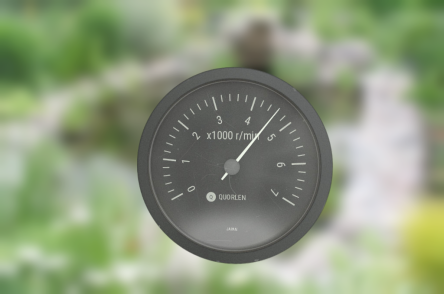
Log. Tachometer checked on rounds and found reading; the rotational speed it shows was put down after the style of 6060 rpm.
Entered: 4600 rpm
